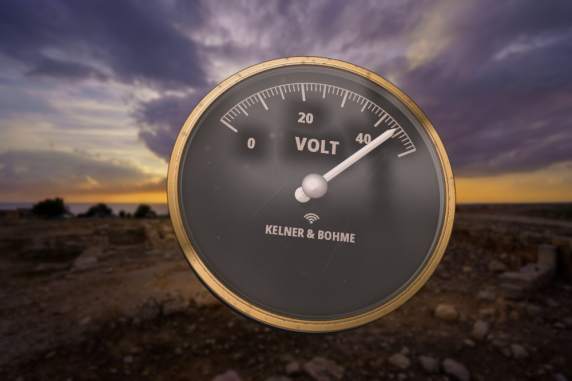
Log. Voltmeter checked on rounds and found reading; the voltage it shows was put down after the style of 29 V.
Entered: 44 V
